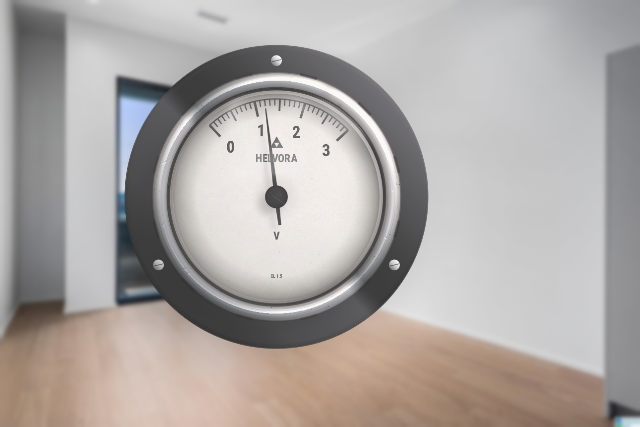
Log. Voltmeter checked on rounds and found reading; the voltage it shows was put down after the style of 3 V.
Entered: 1.2 V
